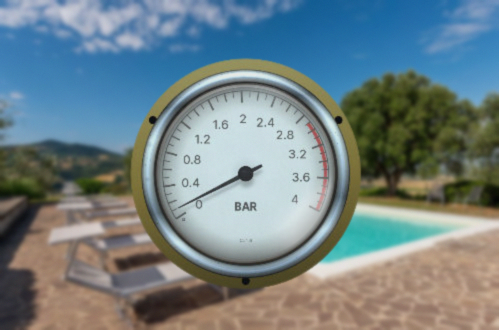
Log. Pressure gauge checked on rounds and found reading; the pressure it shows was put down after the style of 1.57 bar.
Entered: 0.1 bar
